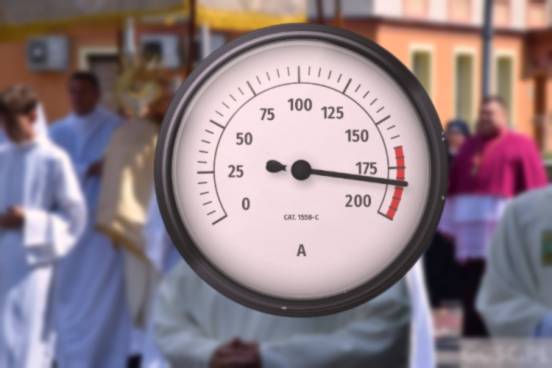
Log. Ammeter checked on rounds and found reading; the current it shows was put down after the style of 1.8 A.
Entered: 182.5 A
